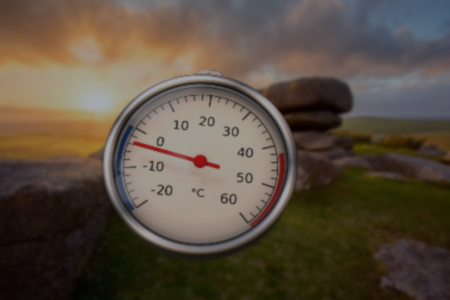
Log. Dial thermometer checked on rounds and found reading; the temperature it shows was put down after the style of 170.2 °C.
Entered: -4 °C
